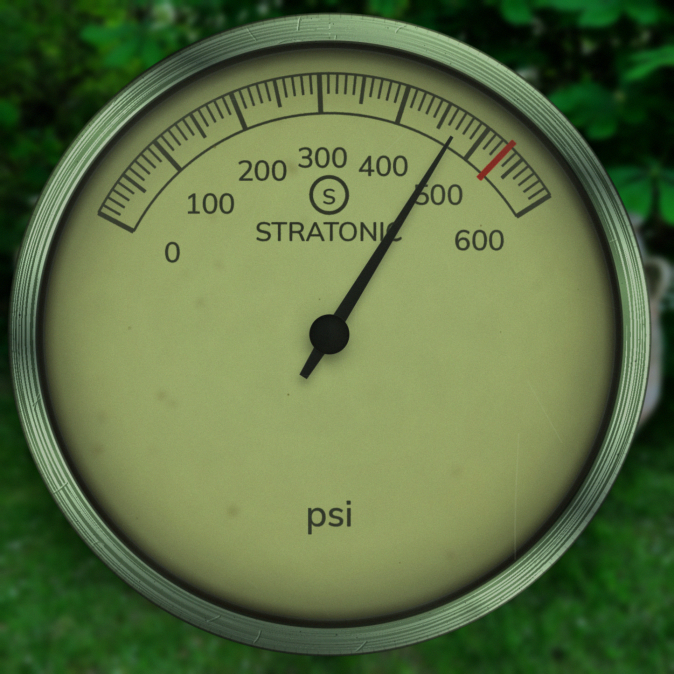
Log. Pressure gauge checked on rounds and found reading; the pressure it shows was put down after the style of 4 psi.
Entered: 470 psi
